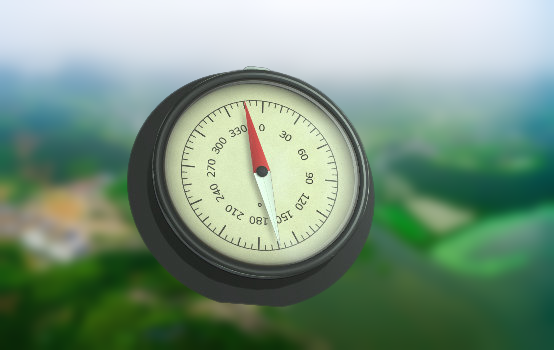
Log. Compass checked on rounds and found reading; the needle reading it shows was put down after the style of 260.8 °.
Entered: 345 °
